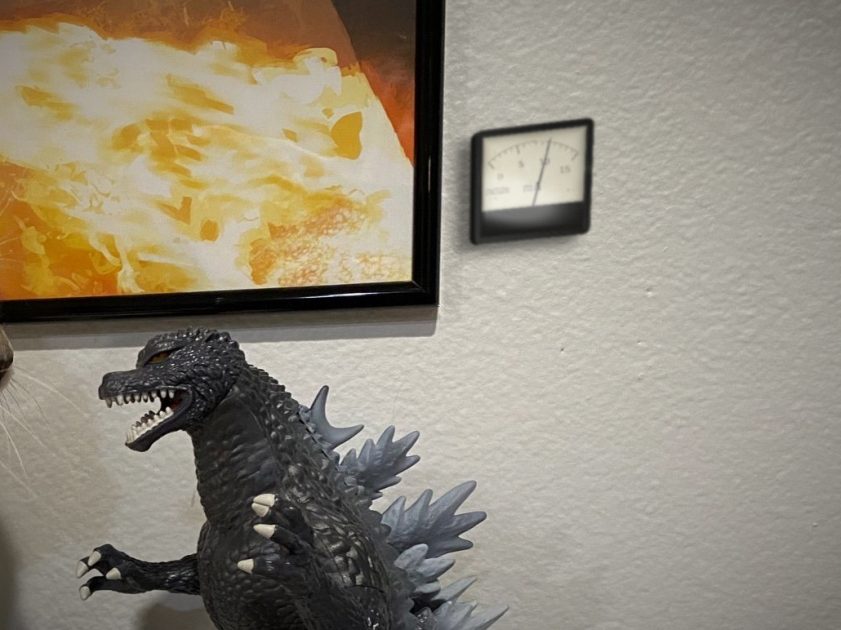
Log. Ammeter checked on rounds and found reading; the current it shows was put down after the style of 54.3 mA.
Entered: 10 mA
